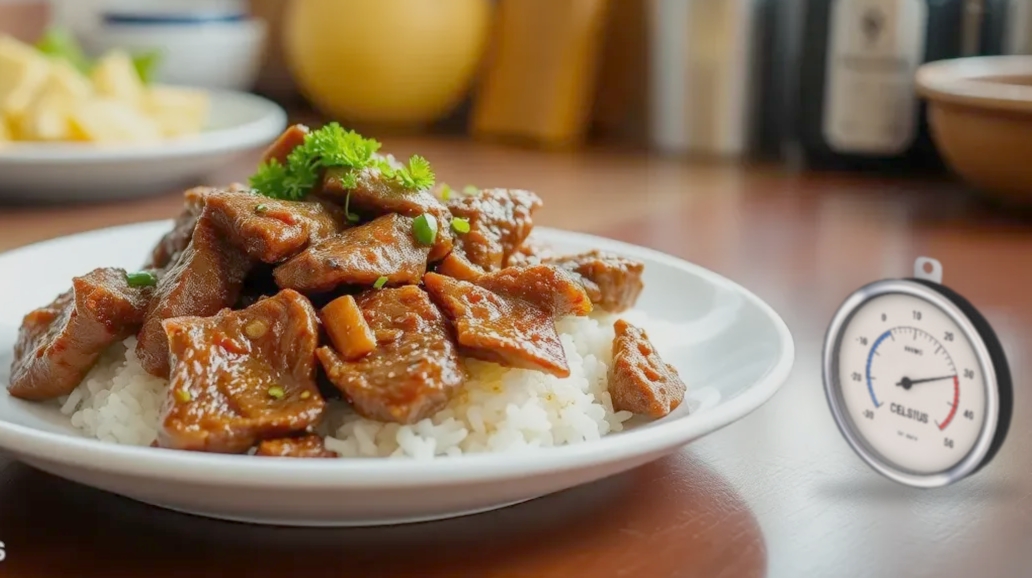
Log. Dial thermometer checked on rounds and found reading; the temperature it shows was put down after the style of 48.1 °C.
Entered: 30 °C
